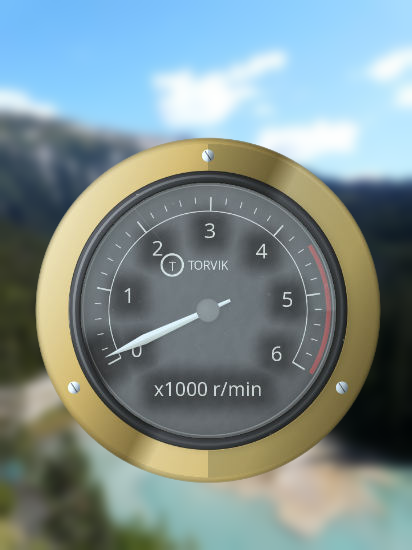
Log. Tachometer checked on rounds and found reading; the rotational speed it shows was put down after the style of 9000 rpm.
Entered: 100 rpm
